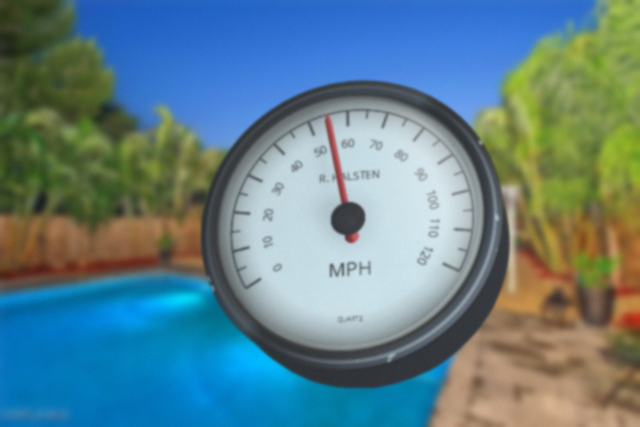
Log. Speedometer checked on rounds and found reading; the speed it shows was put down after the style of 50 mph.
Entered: 55 mph
